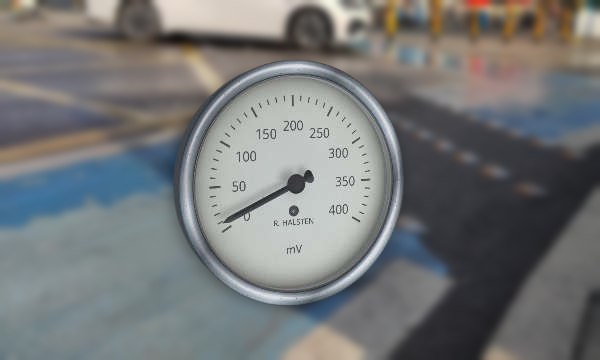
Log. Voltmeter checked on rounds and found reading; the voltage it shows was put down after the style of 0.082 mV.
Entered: 10 mV
